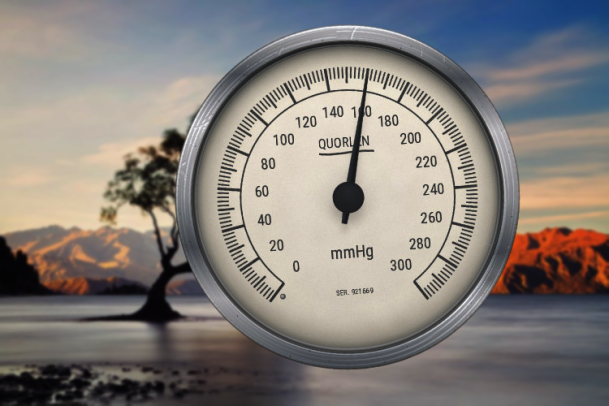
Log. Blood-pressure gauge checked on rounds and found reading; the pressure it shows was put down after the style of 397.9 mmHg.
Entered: 160 mmHg
